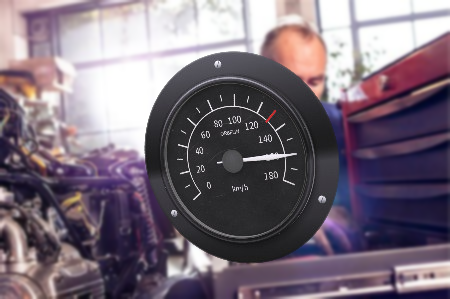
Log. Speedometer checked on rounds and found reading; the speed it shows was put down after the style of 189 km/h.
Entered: 160 km/h
